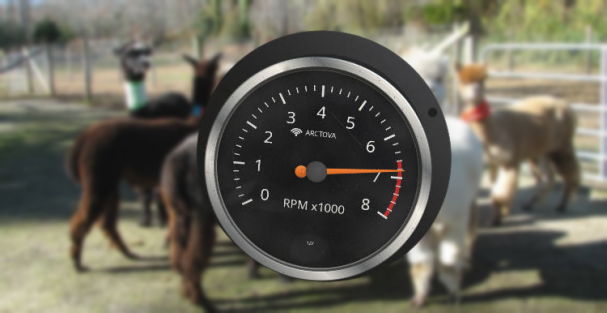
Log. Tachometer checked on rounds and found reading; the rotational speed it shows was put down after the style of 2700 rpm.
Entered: 6800 rpm
